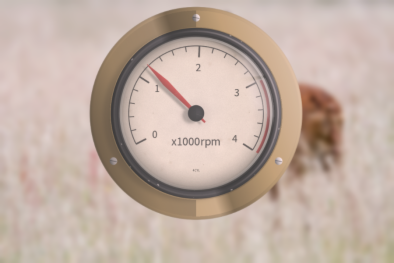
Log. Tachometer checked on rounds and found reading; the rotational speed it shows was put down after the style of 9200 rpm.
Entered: 1200 rpm
